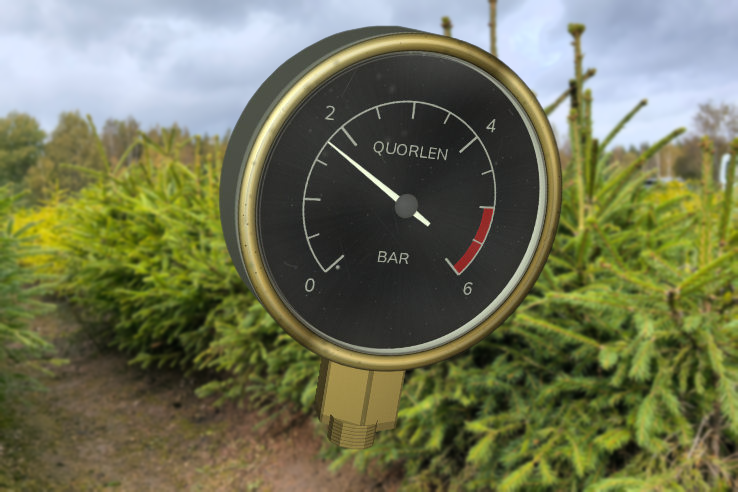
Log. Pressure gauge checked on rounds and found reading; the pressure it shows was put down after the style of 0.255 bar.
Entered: 1.75 bar
